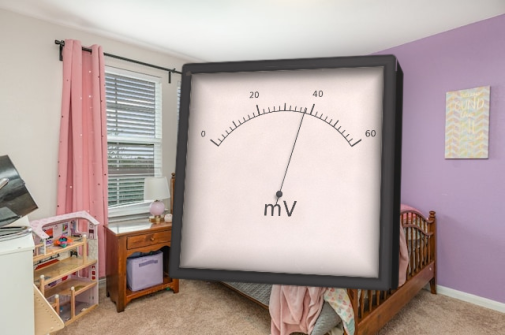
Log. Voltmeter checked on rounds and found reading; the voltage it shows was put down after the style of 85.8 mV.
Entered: 38 mV
